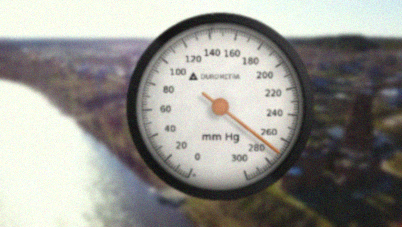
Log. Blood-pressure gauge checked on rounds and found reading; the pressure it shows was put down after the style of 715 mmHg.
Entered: 270 mmHg
